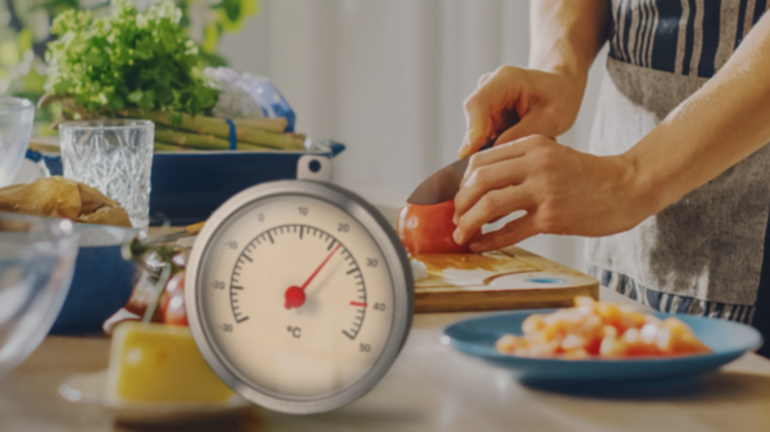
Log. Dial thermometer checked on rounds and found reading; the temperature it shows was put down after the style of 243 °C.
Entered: 22 °C
